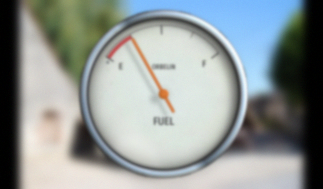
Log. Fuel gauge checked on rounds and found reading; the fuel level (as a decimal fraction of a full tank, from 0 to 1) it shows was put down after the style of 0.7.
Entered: 0.25
